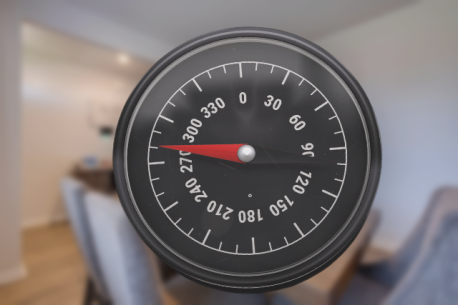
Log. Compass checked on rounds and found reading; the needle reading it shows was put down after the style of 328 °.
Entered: 280 °
